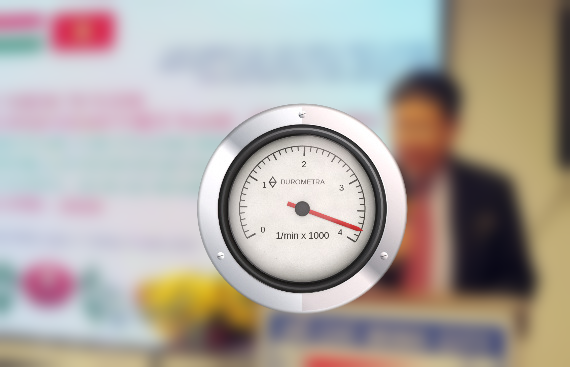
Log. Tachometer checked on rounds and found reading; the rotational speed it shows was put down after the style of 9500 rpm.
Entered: 3800 rpm
